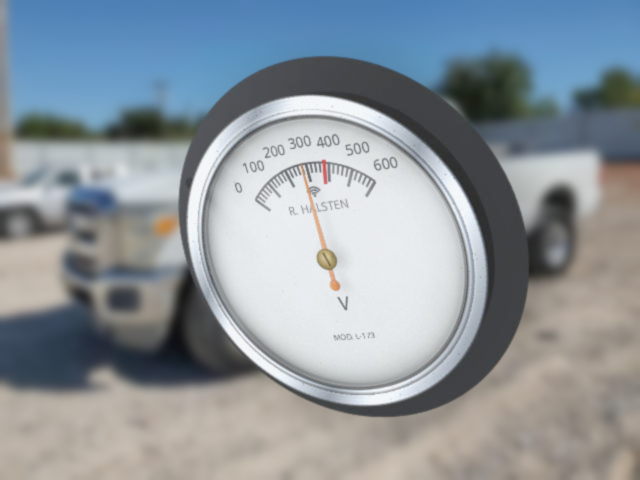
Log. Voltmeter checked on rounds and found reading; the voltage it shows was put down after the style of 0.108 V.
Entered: 300 V
